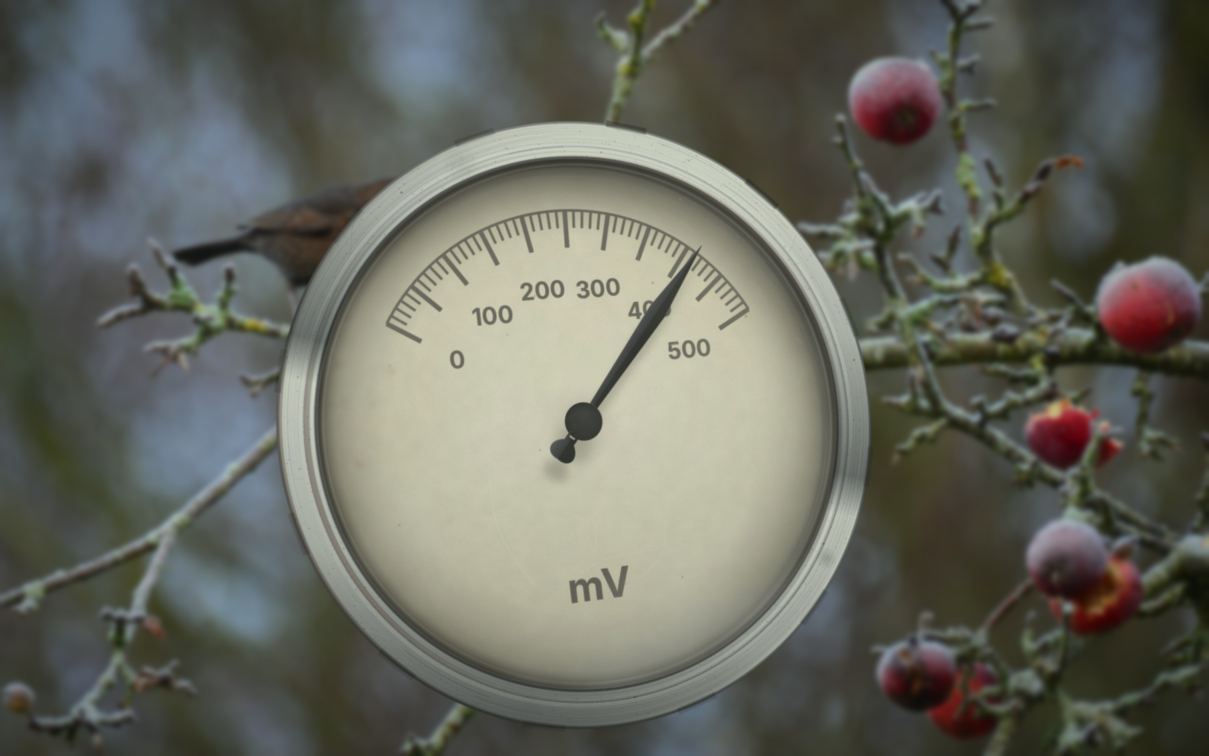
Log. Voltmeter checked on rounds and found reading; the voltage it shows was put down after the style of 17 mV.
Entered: 410 mV
